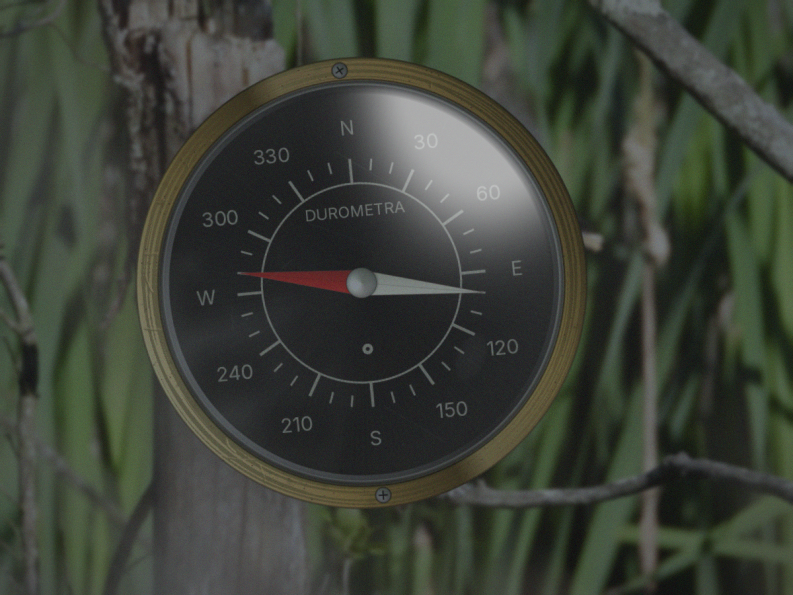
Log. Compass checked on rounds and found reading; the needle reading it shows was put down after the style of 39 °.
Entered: 280 °
